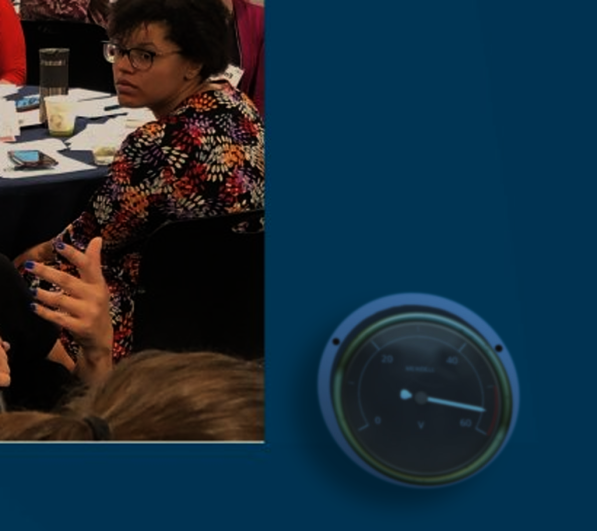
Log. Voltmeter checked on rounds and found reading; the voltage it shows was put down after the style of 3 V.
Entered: 55 V
